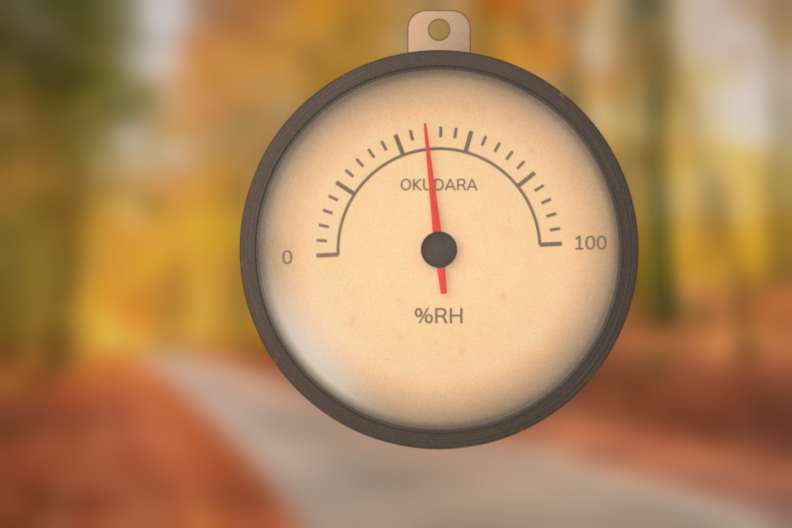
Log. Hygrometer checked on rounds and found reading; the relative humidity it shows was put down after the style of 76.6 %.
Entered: 48 %
